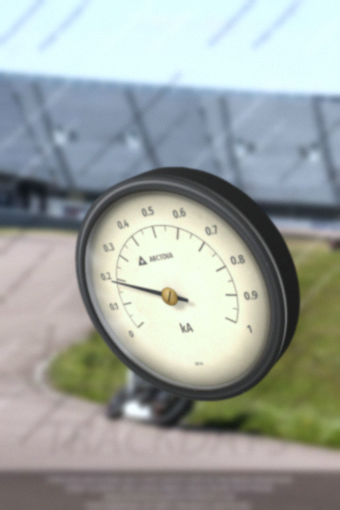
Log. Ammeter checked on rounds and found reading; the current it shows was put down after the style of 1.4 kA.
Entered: 0.2 kA
